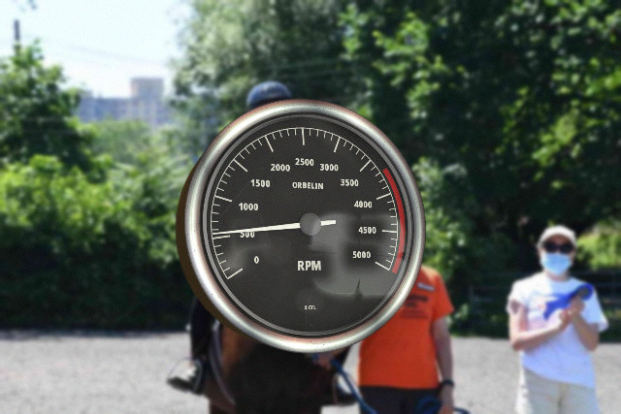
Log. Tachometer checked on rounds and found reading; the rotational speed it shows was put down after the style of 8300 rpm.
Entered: 550 rpm
